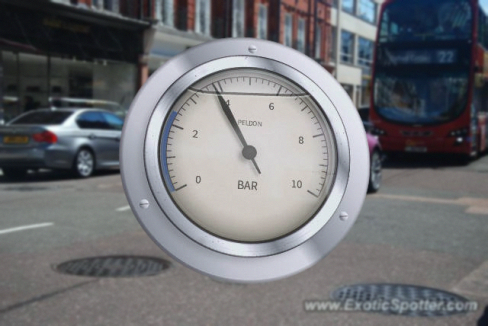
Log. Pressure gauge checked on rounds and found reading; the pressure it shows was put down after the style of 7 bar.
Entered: 3.8 bar
